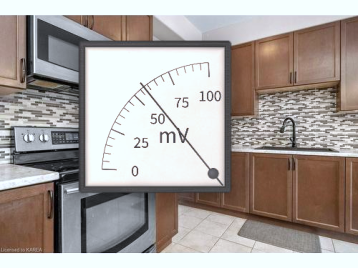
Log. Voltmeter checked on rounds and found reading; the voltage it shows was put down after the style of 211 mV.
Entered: 57.5 mV
